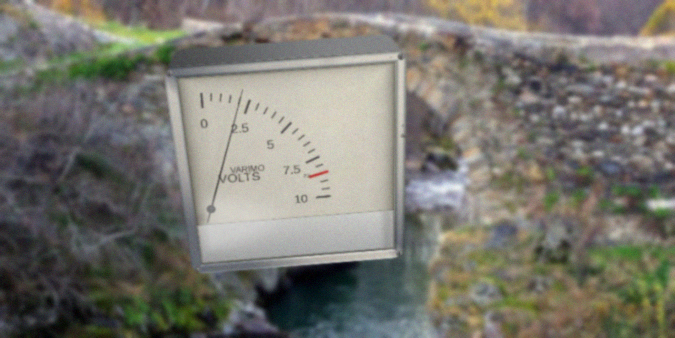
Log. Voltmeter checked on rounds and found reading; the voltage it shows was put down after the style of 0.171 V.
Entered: 2 V
